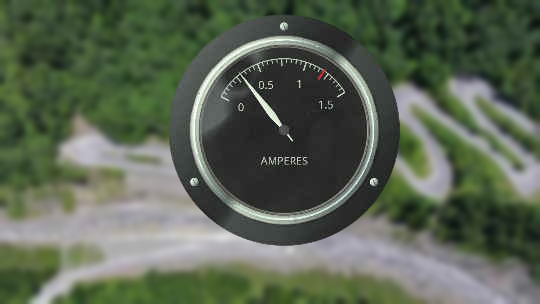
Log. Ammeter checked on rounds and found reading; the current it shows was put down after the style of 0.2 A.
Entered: 0.3 A
